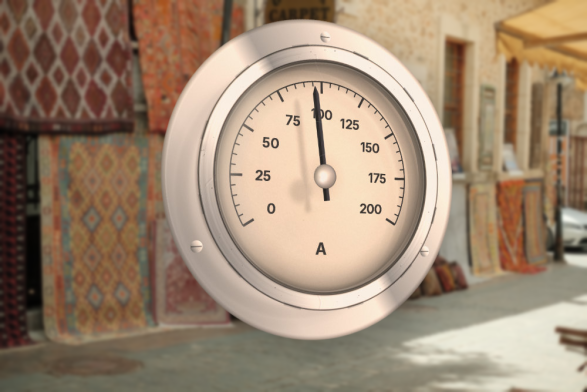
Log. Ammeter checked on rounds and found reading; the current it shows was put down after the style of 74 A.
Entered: 95 A
